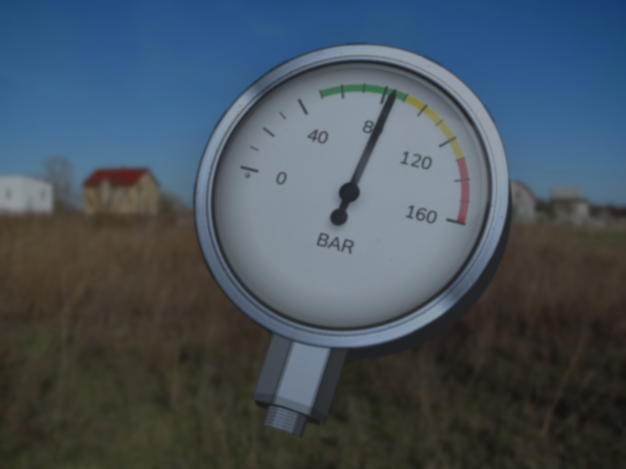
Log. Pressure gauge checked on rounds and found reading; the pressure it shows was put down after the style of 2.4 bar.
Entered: 85 bar
